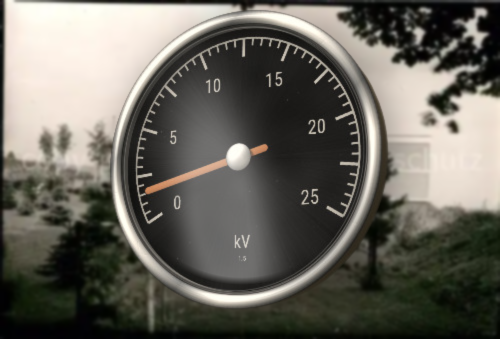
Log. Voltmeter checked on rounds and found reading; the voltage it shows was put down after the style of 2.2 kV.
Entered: 1.5 kV
